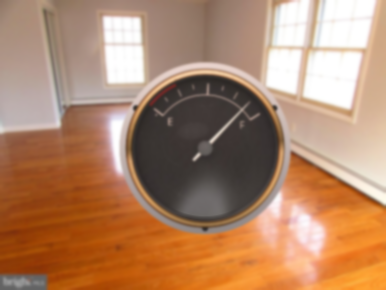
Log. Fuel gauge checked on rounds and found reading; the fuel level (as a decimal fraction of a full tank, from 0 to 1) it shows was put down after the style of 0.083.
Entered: 0.875
